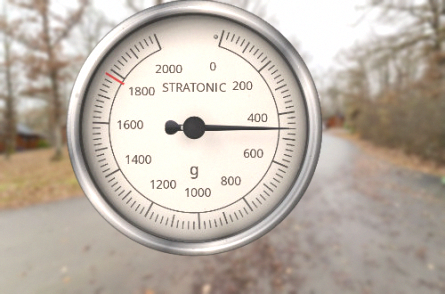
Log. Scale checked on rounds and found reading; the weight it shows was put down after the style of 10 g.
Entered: 460 g
